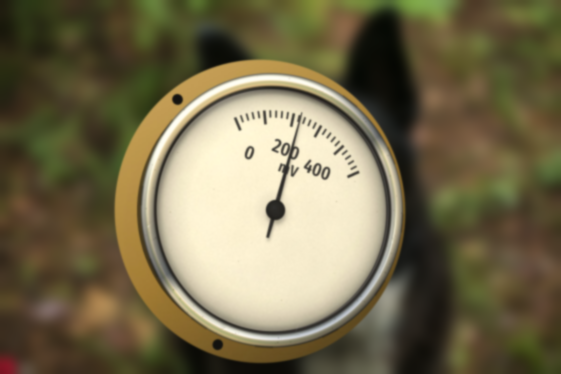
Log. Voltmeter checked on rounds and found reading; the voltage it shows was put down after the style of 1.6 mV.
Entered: 220 mV
